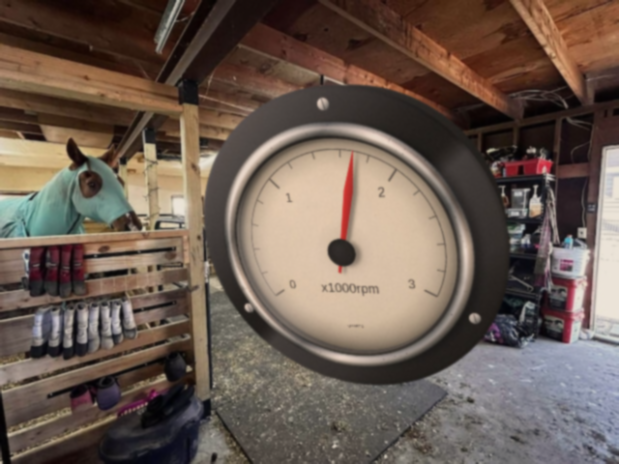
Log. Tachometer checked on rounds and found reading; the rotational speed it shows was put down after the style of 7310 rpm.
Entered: 1700 rpm
